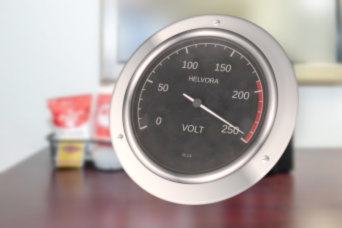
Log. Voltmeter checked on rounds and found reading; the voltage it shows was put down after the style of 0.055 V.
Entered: 245 V
